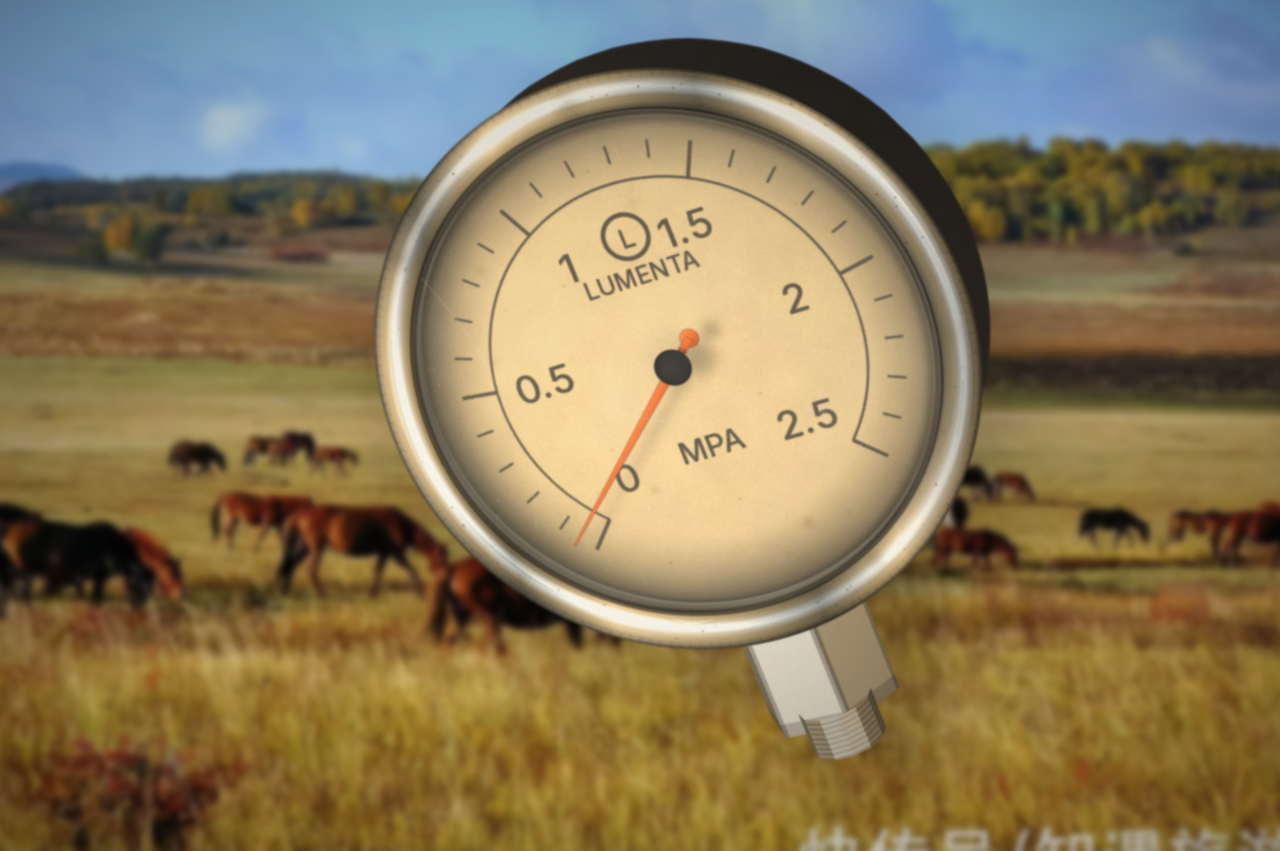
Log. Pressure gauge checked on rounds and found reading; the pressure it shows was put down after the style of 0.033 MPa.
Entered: 0.05 MPa
